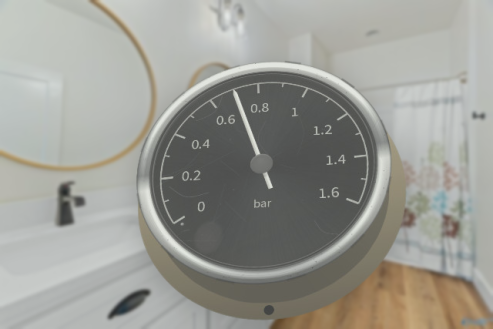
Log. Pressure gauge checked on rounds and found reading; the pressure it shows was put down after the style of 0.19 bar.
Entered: 0.7 bar
